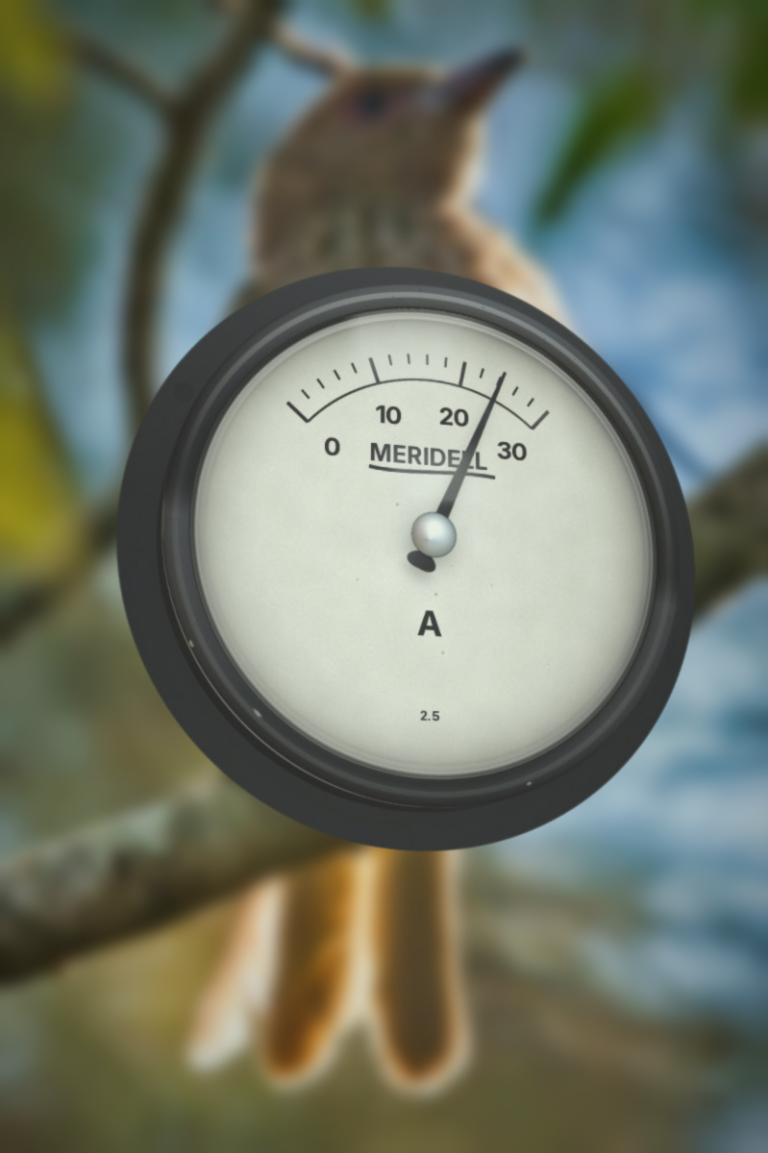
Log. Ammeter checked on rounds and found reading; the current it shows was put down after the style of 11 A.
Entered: 24 A
